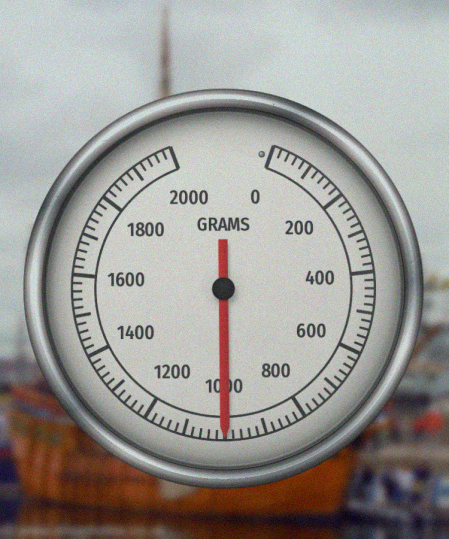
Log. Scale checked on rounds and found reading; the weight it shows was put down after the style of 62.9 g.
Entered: 1000 g
